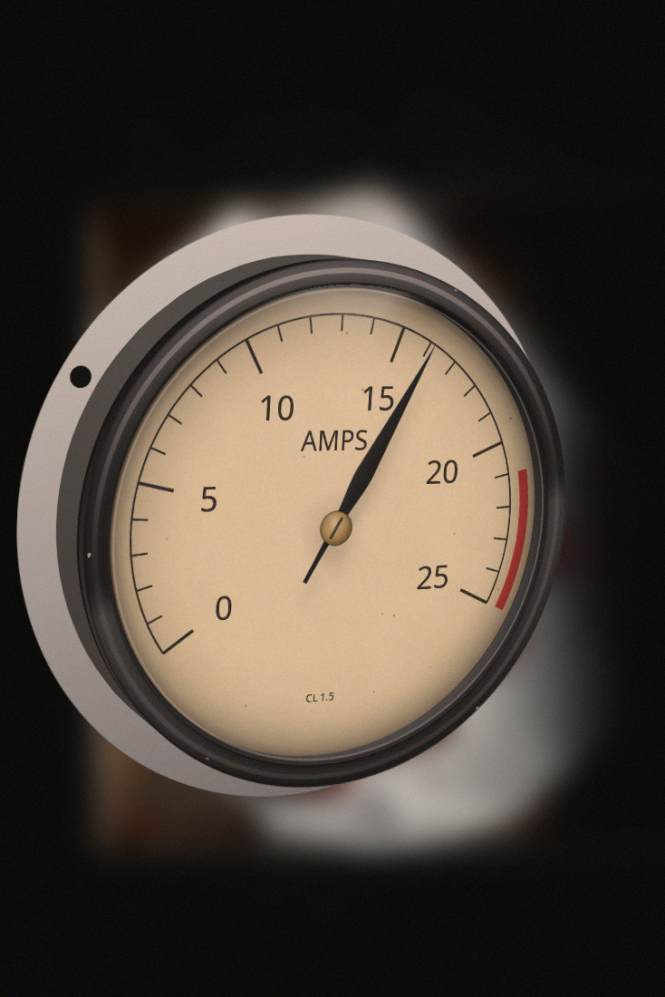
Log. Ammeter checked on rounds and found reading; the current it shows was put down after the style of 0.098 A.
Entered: 16 A
